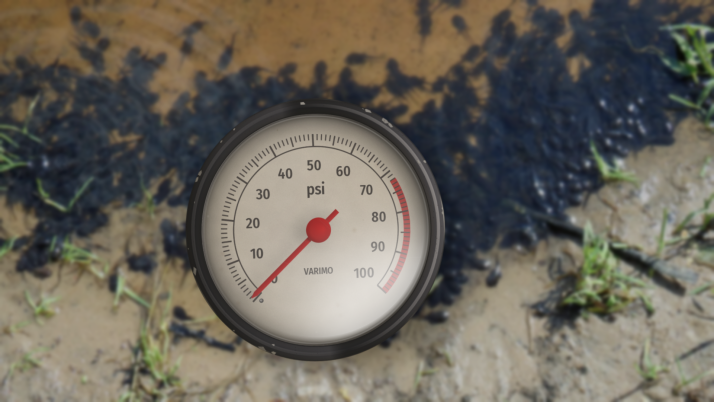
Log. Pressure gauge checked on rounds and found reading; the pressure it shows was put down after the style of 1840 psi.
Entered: 1 psi
